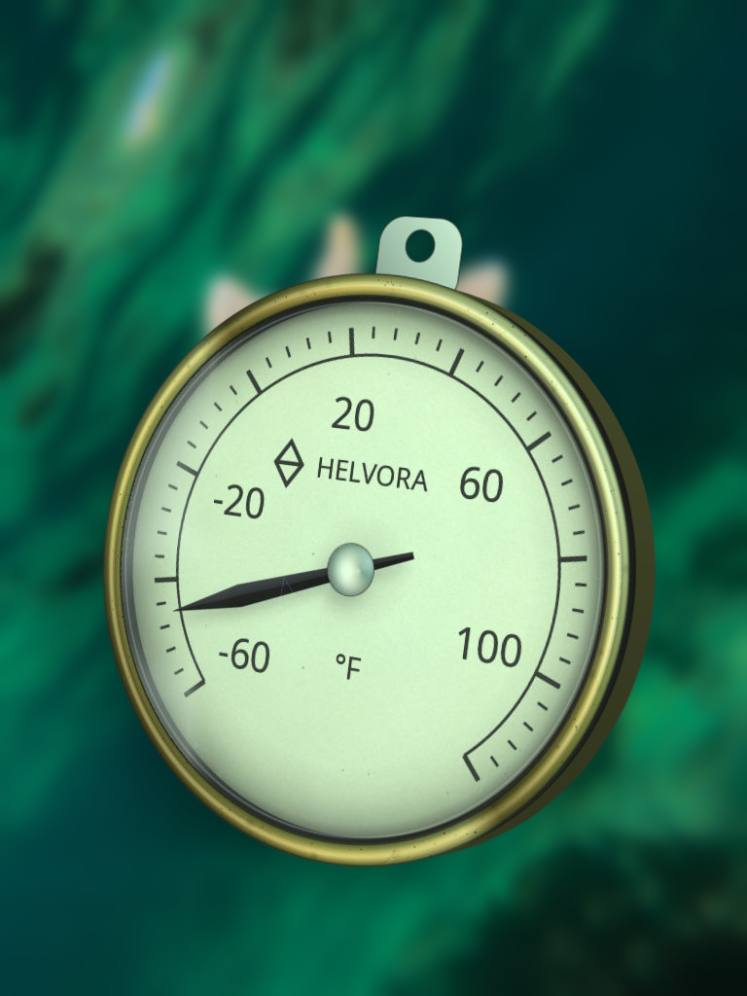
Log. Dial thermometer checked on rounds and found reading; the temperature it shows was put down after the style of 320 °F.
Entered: -46 °F
